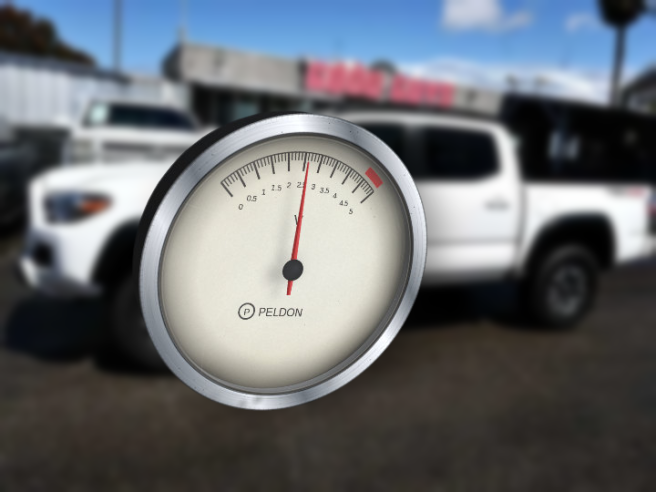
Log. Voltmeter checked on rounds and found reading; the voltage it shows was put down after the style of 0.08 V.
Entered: 2.5 V
